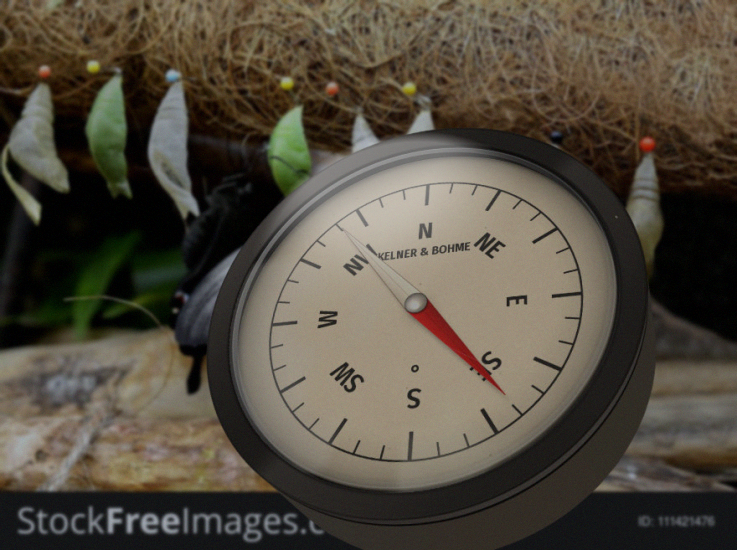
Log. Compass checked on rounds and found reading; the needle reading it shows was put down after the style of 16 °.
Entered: 140 °
